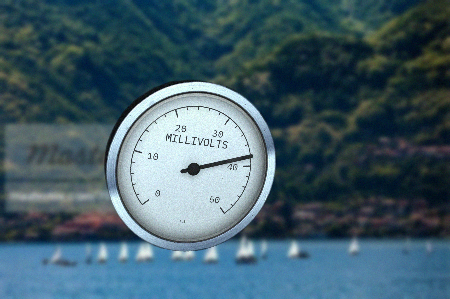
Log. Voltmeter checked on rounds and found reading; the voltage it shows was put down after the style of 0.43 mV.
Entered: 38 mV
